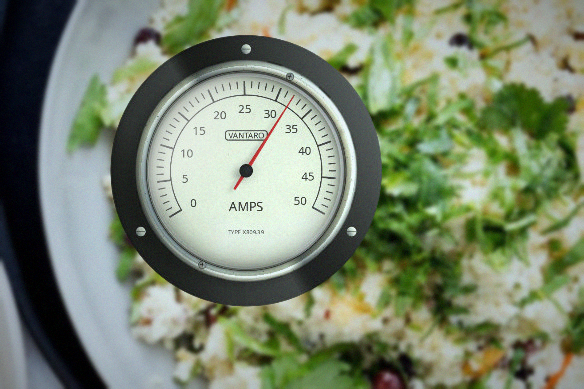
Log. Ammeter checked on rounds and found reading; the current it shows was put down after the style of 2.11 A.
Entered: 32 A
